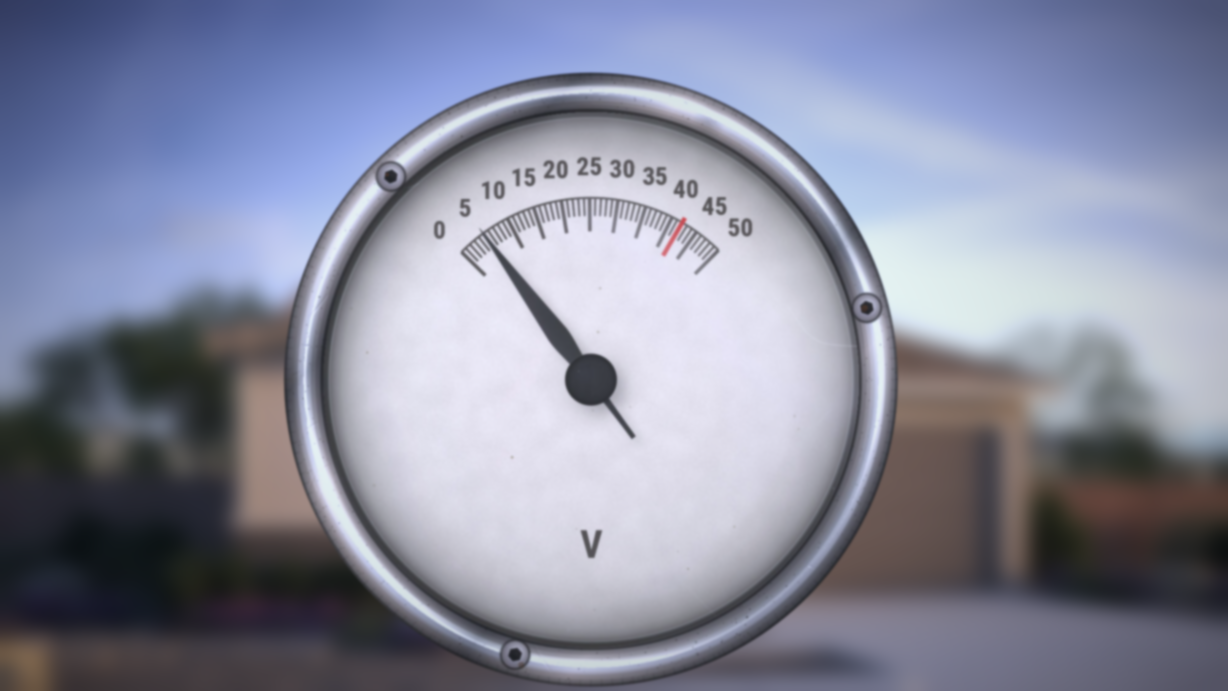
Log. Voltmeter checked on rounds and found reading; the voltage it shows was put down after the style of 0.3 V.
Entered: 5 V
